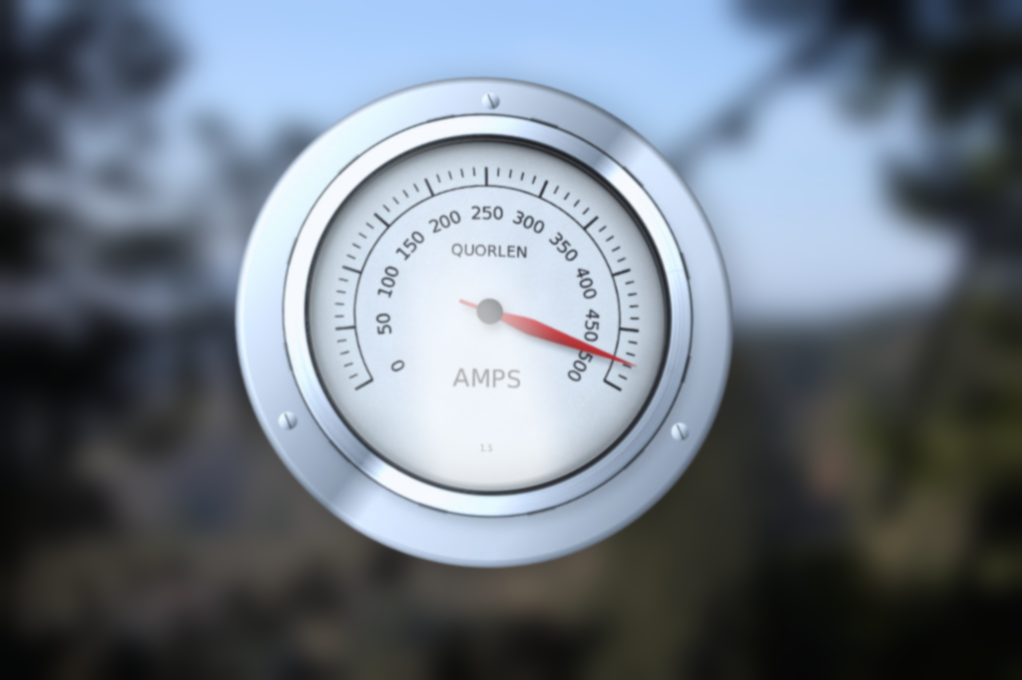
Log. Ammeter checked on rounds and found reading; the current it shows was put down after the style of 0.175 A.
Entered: 480 A
